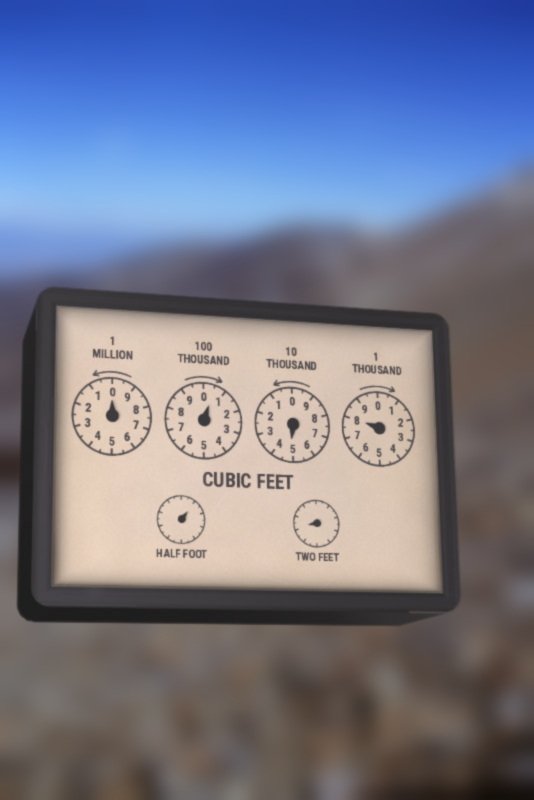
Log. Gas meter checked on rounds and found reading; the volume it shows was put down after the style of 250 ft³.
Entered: 4800 ft³
